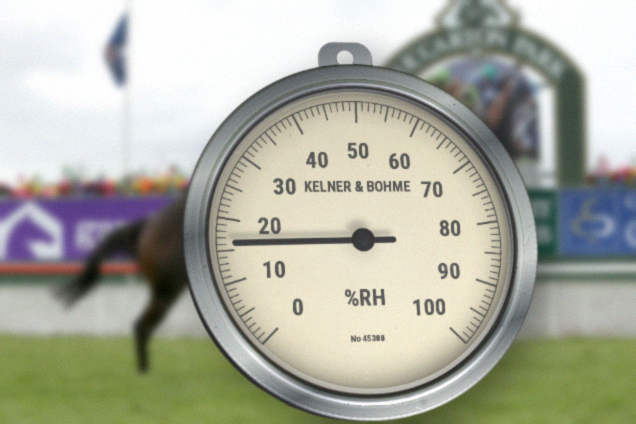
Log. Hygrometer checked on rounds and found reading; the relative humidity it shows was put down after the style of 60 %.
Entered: 16 %
